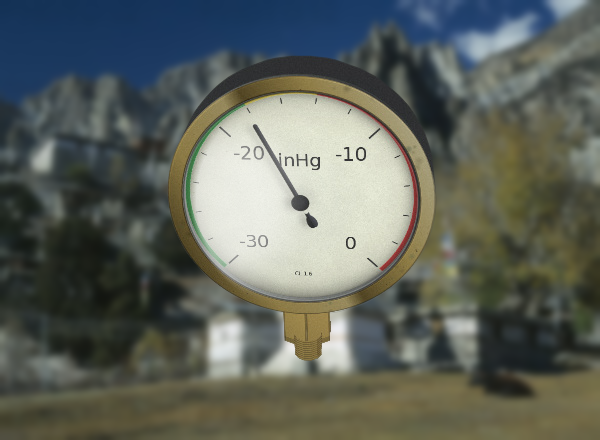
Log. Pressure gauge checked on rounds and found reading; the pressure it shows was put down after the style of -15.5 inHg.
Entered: -18 inHg
